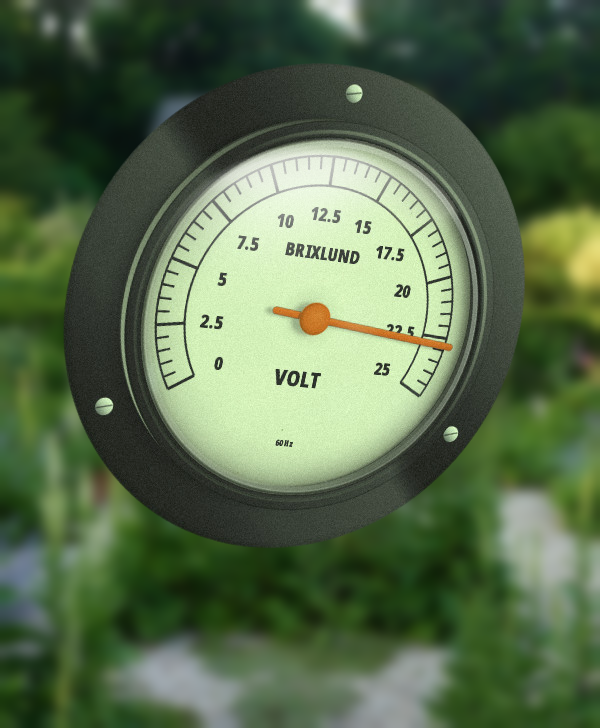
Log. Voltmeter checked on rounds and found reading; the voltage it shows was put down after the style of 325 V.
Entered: 22.75 V
